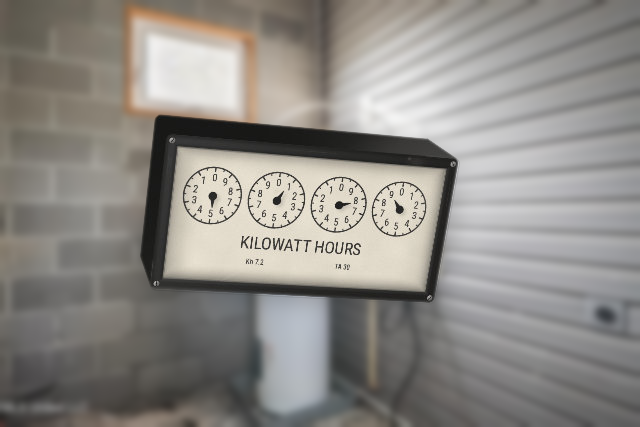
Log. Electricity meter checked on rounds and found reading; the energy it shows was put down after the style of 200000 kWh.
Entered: 5079 kWh
